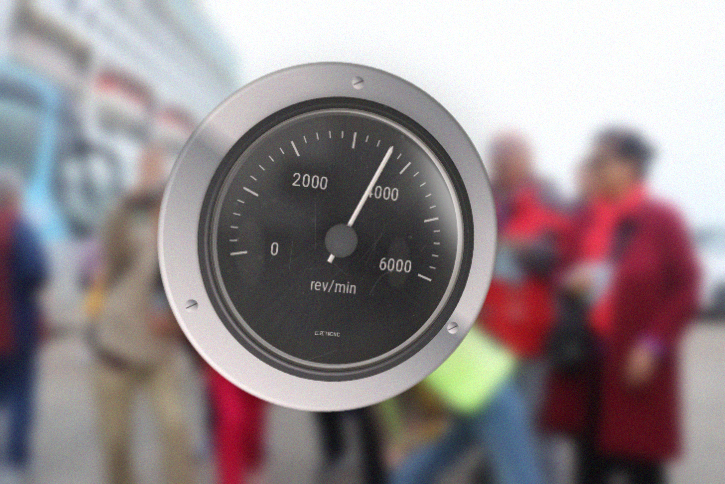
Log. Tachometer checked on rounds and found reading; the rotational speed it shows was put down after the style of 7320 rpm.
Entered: 3600 rpm
